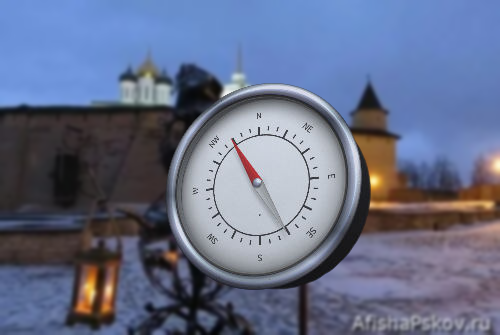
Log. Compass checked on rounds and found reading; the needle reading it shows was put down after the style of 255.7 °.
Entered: 330 °
